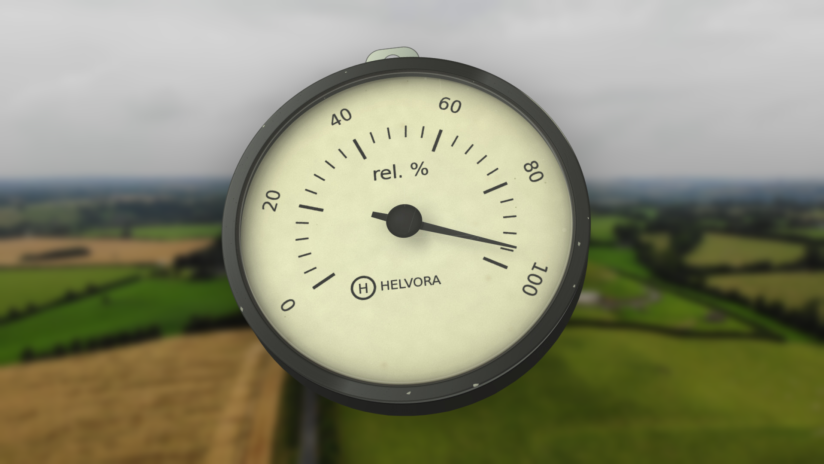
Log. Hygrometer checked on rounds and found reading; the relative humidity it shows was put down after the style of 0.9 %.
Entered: 96 %
